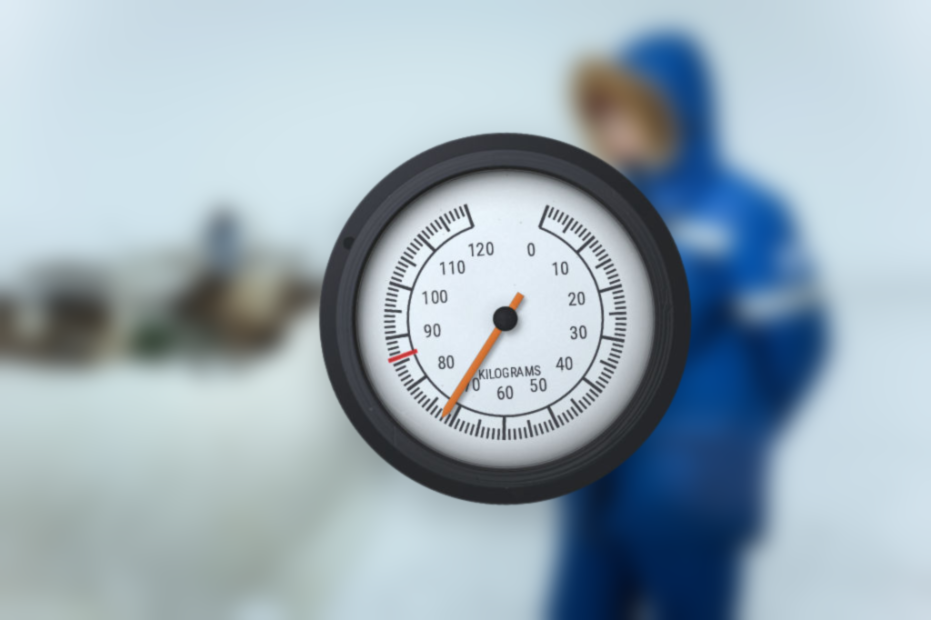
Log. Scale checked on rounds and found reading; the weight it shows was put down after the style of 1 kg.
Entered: 72 kg
